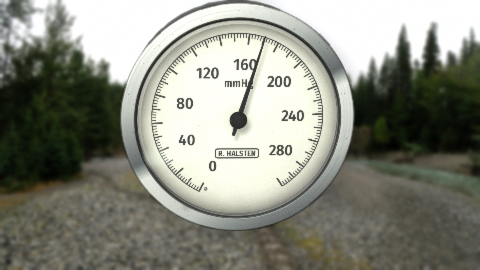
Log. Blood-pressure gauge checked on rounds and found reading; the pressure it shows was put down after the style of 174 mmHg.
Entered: 170 mmHg
